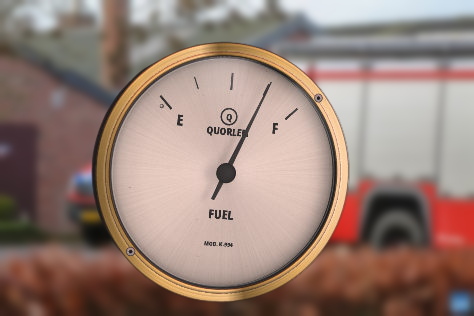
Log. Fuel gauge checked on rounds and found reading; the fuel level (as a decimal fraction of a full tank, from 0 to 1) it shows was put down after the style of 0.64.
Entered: 0.75
